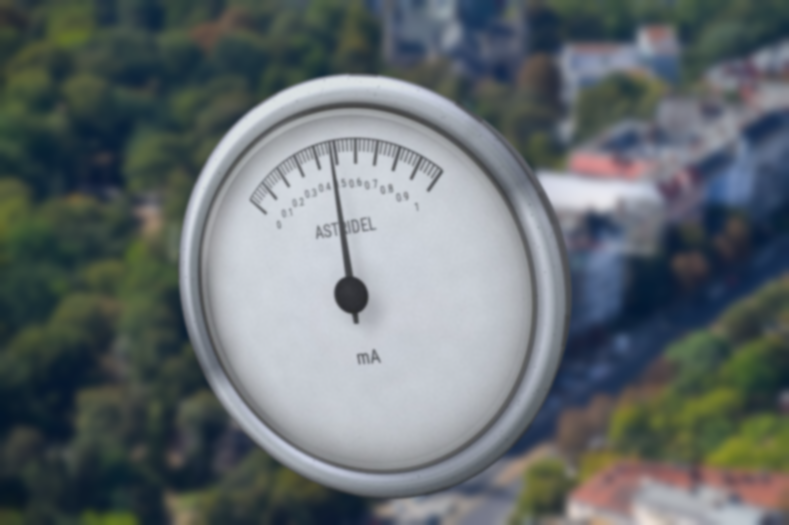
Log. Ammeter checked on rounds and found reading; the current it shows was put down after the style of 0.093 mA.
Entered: 0.5 mA
